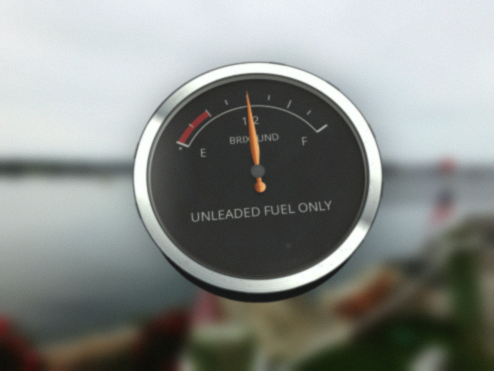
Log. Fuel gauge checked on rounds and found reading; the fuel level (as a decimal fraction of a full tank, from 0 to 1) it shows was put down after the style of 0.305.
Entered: 0.5
